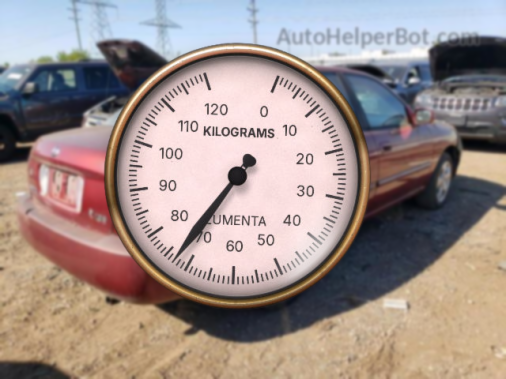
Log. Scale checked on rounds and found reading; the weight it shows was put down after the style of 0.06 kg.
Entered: 73 kg
